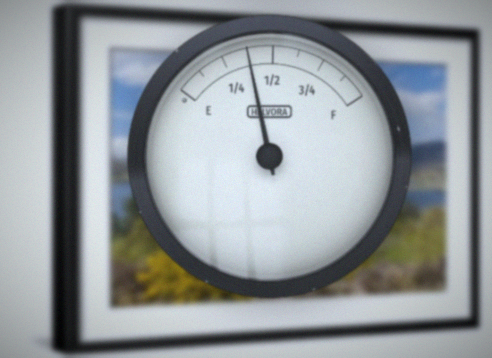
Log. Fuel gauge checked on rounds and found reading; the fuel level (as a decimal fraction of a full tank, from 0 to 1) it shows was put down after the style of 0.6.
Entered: 0.375
